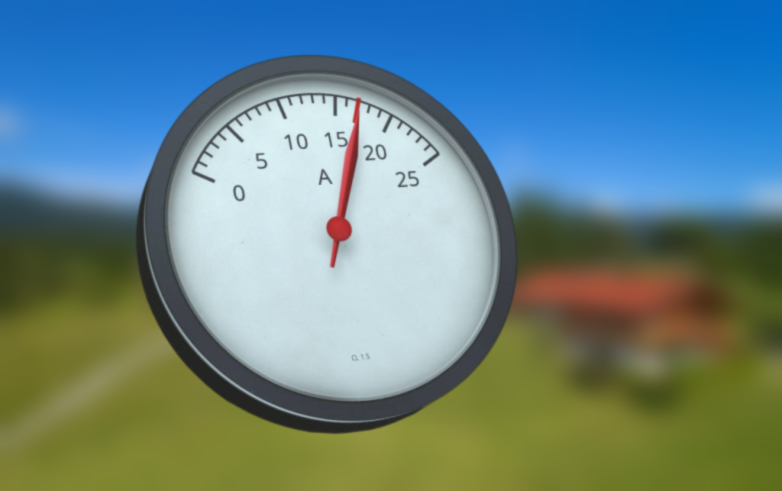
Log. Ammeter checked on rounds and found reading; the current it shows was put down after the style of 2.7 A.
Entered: 17 A
